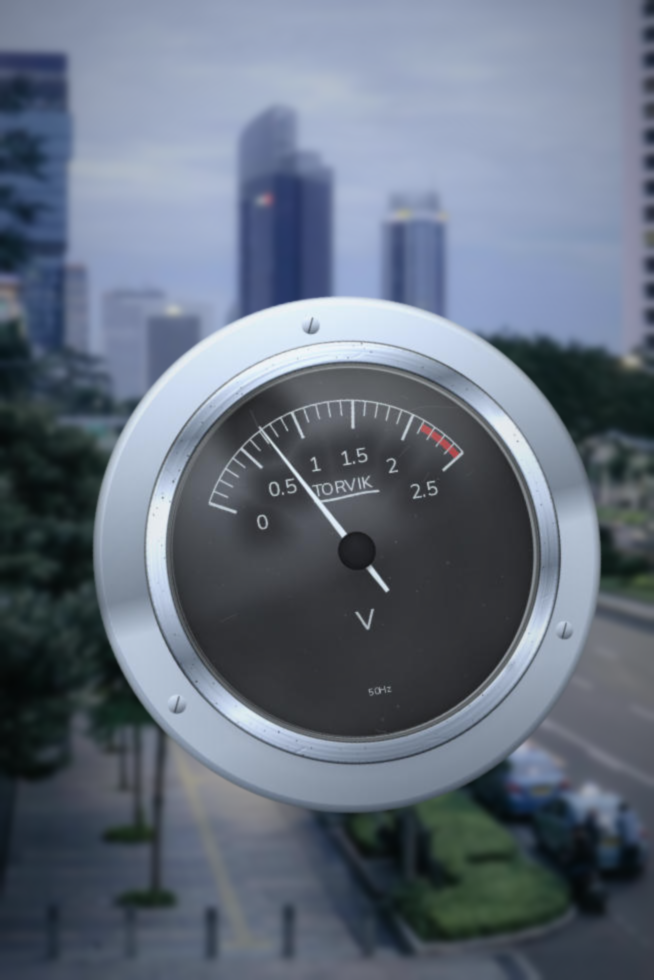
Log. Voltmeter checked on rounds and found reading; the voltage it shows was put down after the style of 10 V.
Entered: 0.7 V
